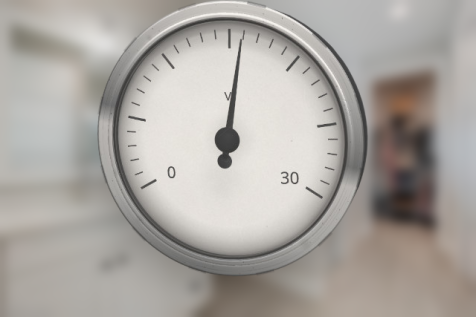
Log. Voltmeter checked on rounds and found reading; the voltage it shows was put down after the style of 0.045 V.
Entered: 16 V
